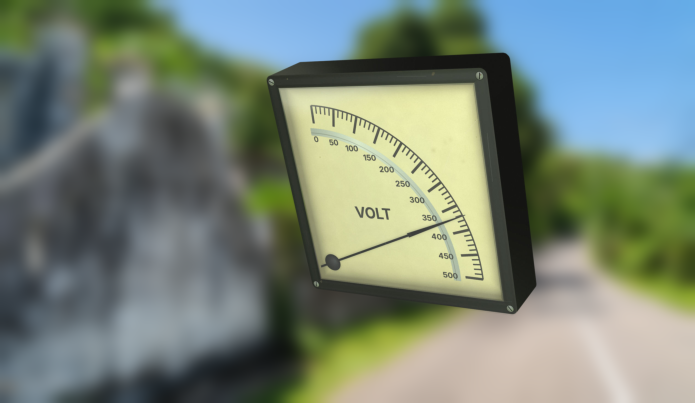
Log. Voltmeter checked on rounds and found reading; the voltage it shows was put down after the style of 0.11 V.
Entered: 370 V
